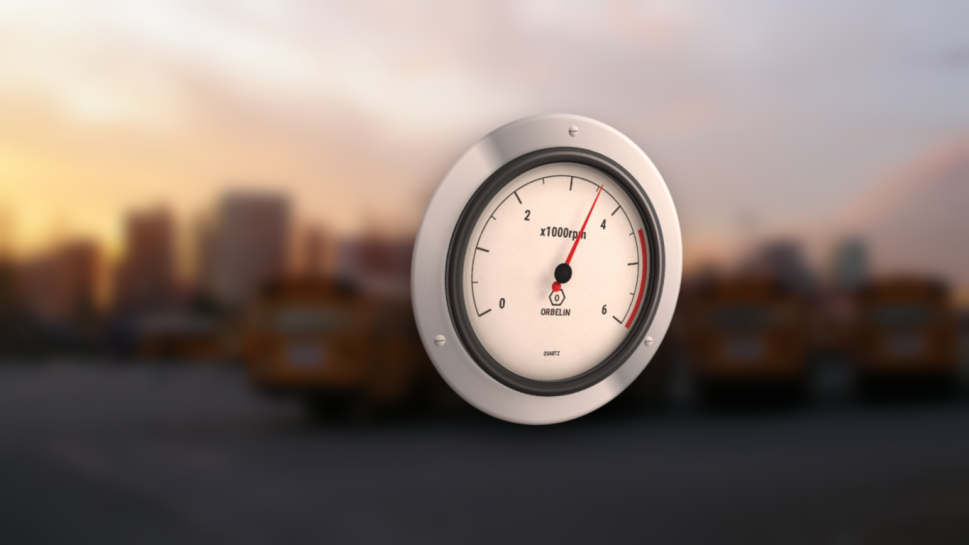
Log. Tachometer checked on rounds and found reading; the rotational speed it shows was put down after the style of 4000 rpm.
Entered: 3500 rpm
